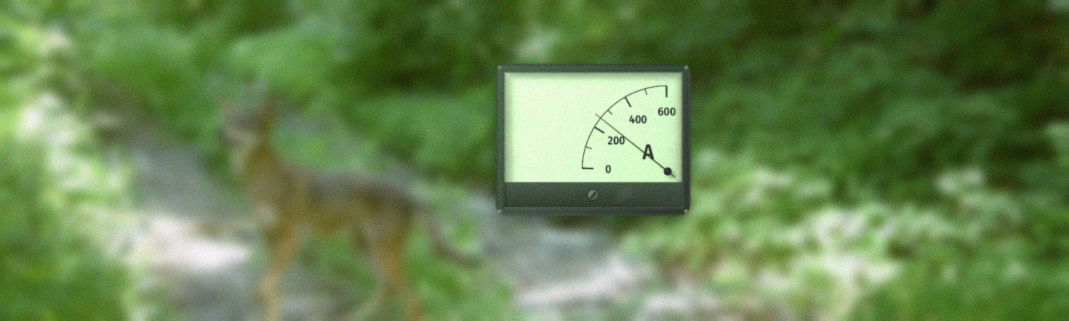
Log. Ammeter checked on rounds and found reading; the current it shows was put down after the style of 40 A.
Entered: 250 A
